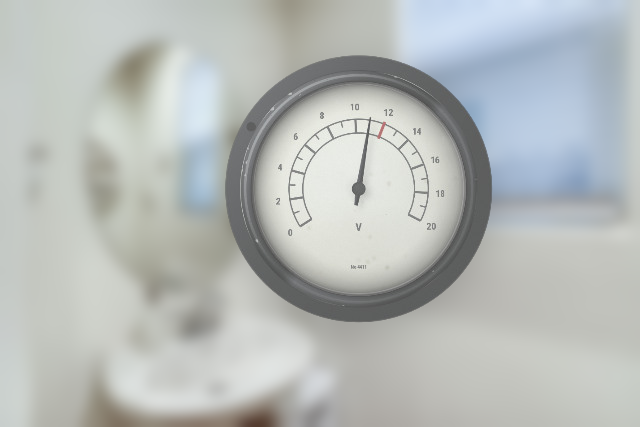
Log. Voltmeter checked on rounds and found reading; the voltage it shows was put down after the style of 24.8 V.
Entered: 11 V
